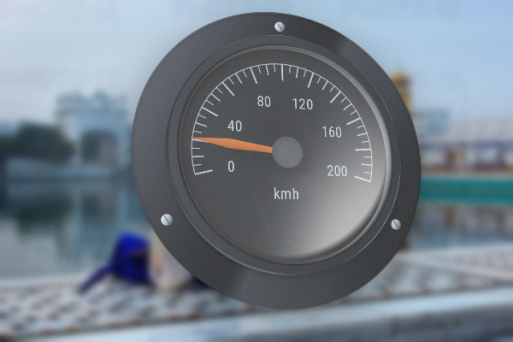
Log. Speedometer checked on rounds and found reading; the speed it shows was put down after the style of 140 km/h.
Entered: 20 km/h
